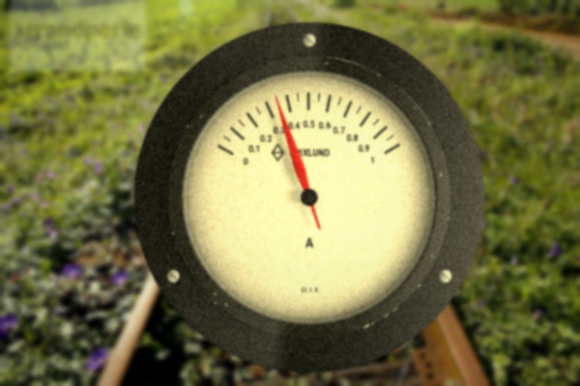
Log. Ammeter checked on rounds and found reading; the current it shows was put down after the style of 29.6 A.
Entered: 0.35 A
